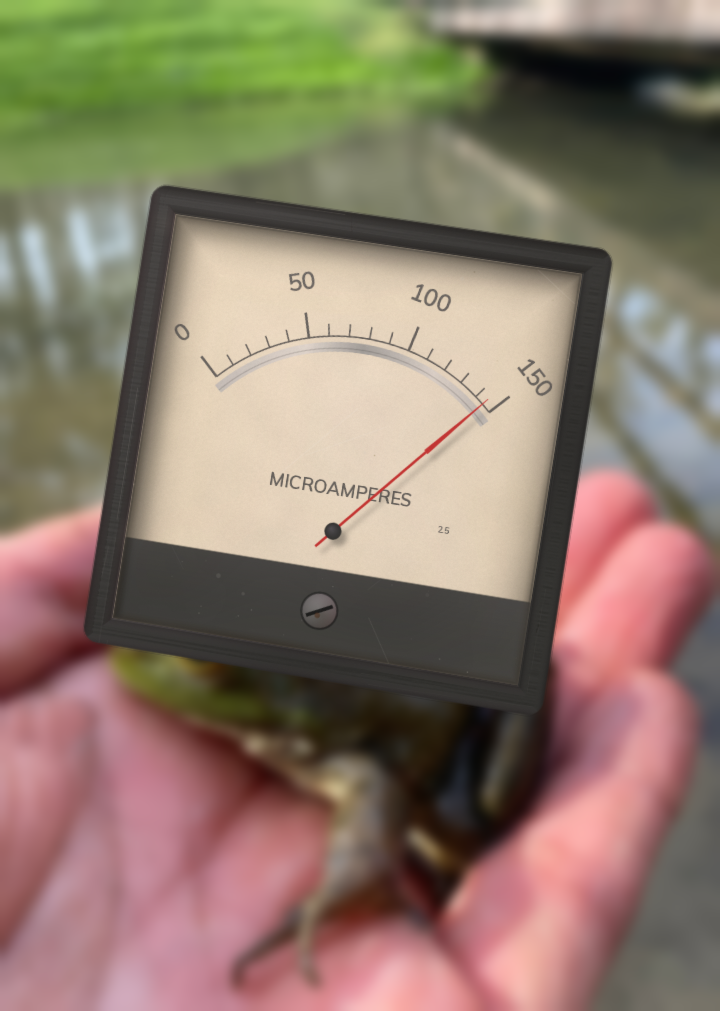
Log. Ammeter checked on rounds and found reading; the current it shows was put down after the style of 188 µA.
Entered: 145 µA
